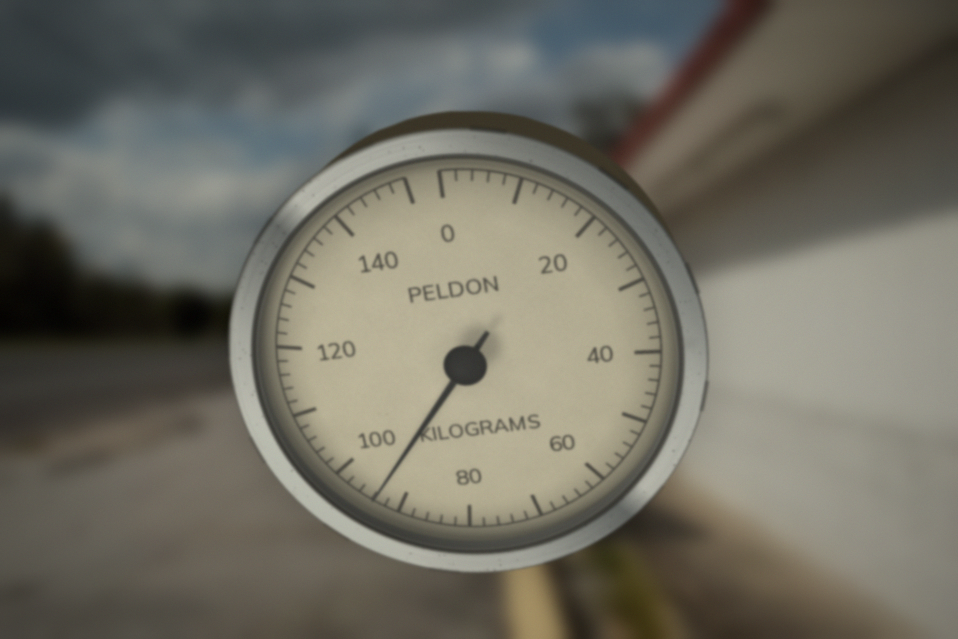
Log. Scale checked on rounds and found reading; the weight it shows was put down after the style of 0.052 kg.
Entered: 94 kg
